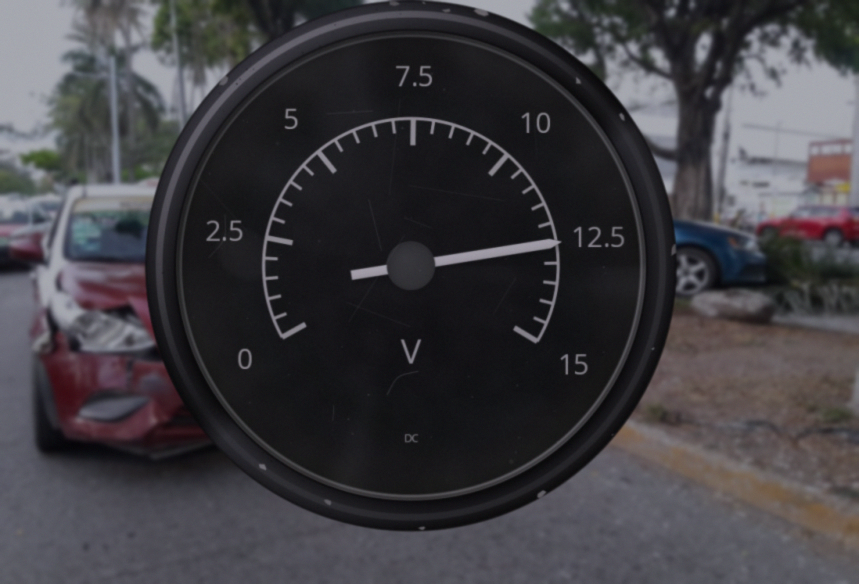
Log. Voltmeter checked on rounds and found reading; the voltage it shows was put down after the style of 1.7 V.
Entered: 12.5 V
